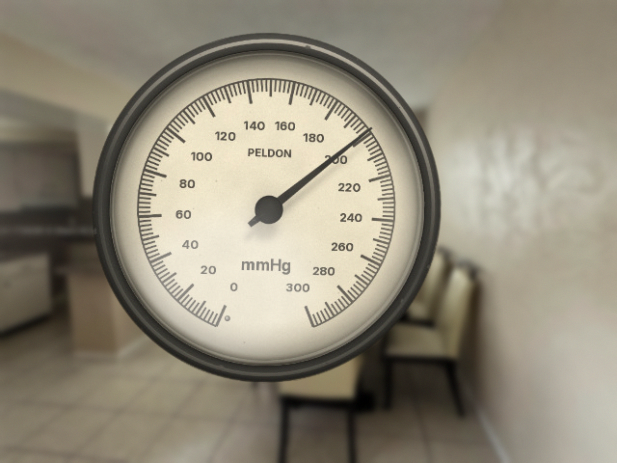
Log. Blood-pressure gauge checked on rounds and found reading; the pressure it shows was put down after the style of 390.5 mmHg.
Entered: 198 mmHg
